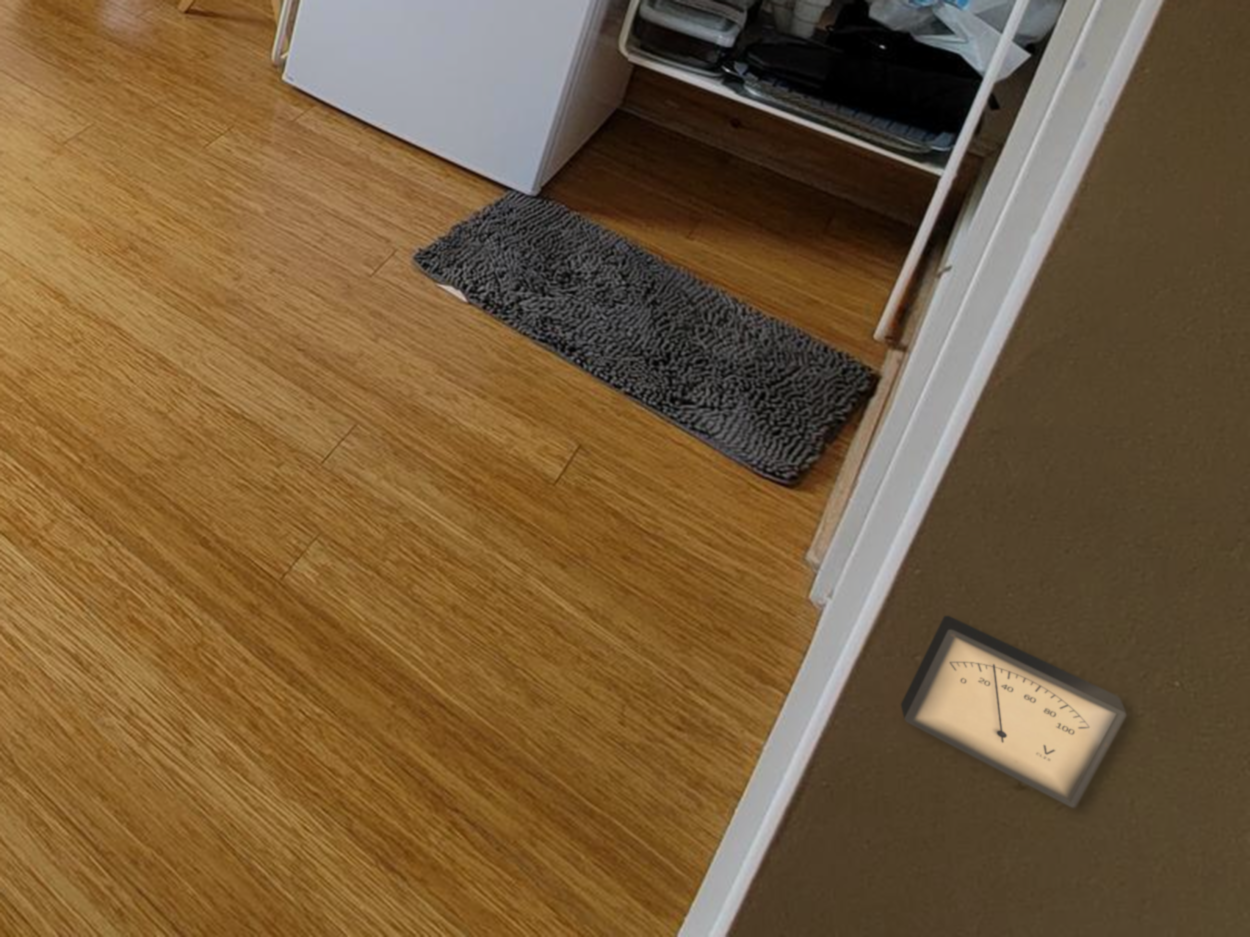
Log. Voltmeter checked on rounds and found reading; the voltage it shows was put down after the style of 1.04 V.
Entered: 30 V
